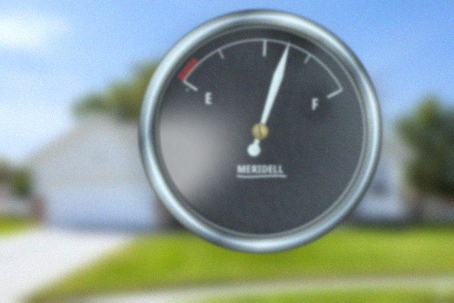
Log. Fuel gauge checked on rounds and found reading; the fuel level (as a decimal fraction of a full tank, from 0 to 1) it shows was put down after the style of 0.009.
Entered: 0.625
